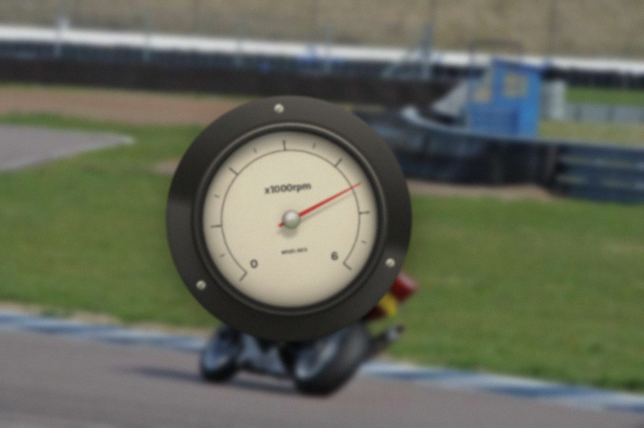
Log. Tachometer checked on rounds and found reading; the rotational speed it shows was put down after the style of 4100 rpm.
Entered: 4500 rpm
